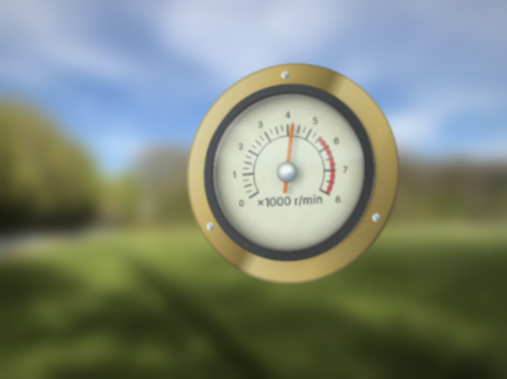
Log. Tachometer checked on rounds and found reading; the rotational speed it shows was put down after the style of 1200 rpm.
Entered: 4250 rpm
